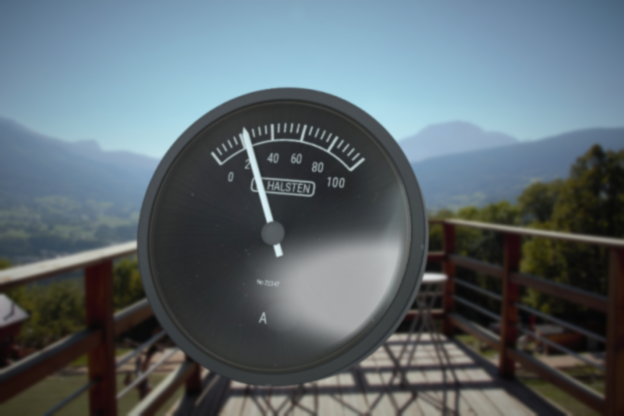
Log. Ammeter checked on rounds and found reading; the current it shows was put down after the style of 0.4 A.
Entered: 24 A
